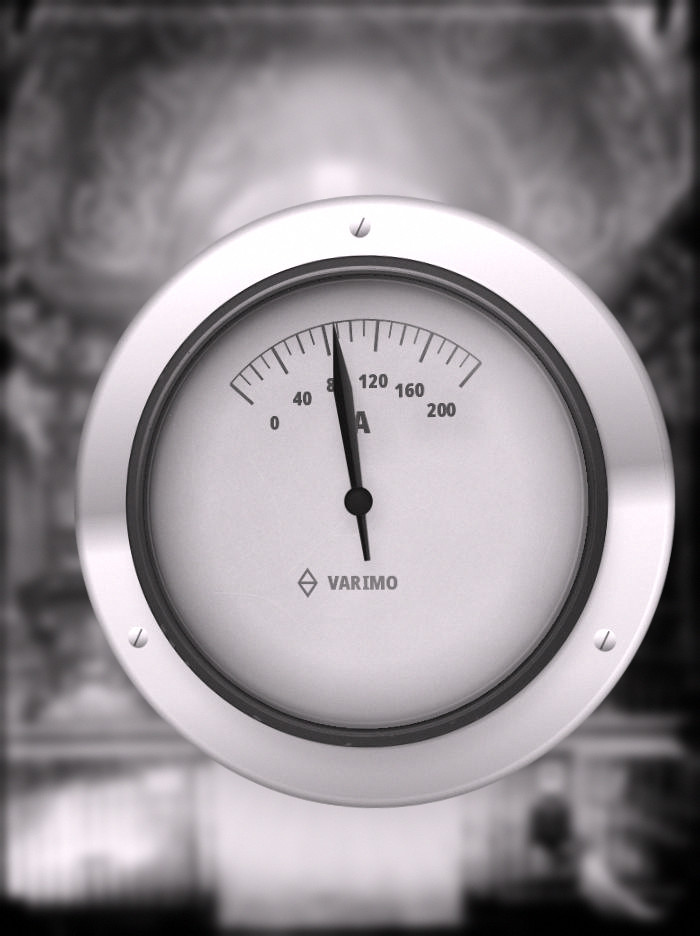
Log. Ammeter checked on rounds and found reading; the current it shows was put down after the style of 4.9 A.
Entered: 90 A
